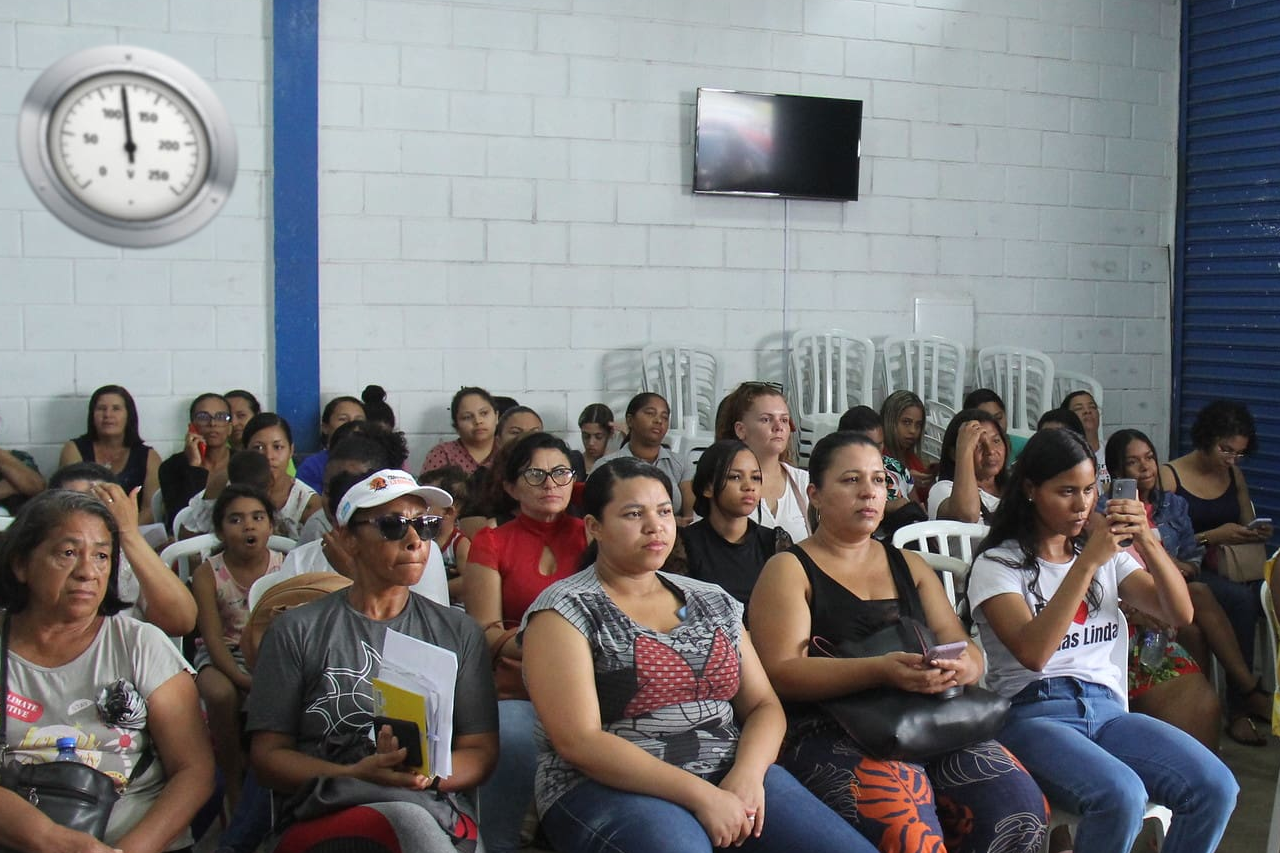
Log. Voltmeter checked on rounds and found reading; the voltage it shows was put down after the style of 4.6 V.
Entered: 120 V
